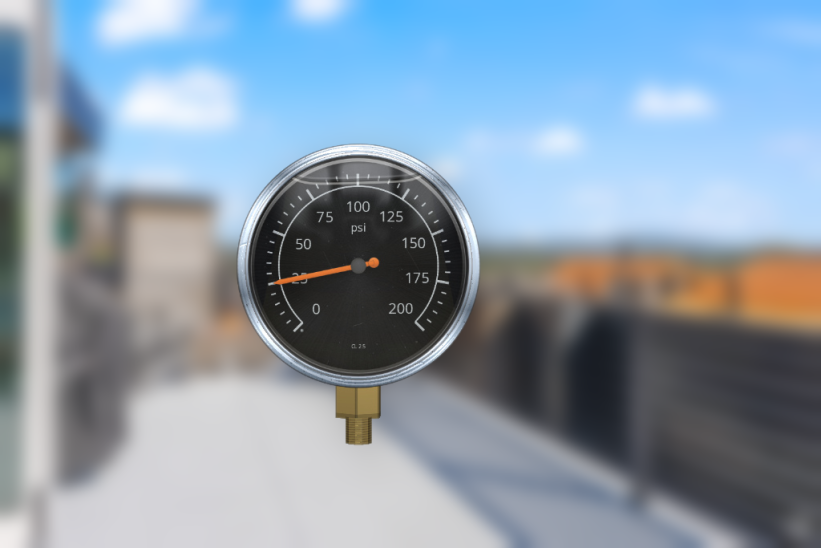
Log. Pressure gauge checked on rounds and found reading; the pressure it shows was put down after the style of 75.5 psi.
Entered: 25 psi
